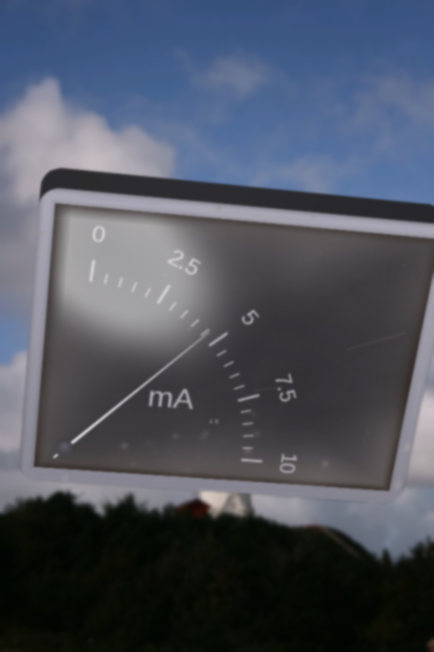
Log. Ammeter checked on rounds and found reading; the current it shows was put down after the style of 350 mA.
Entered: 4.5 mA
